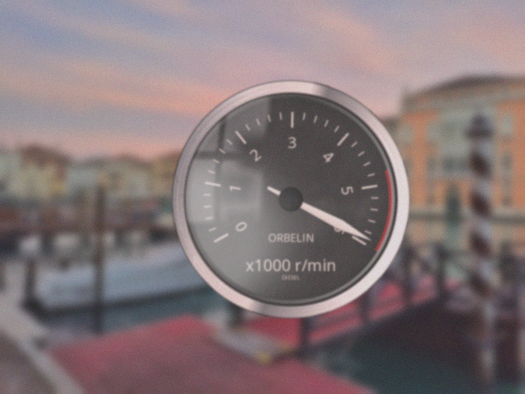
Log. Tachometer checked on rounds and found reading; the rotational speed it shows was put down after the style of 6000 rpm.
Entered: 5900 rpm
